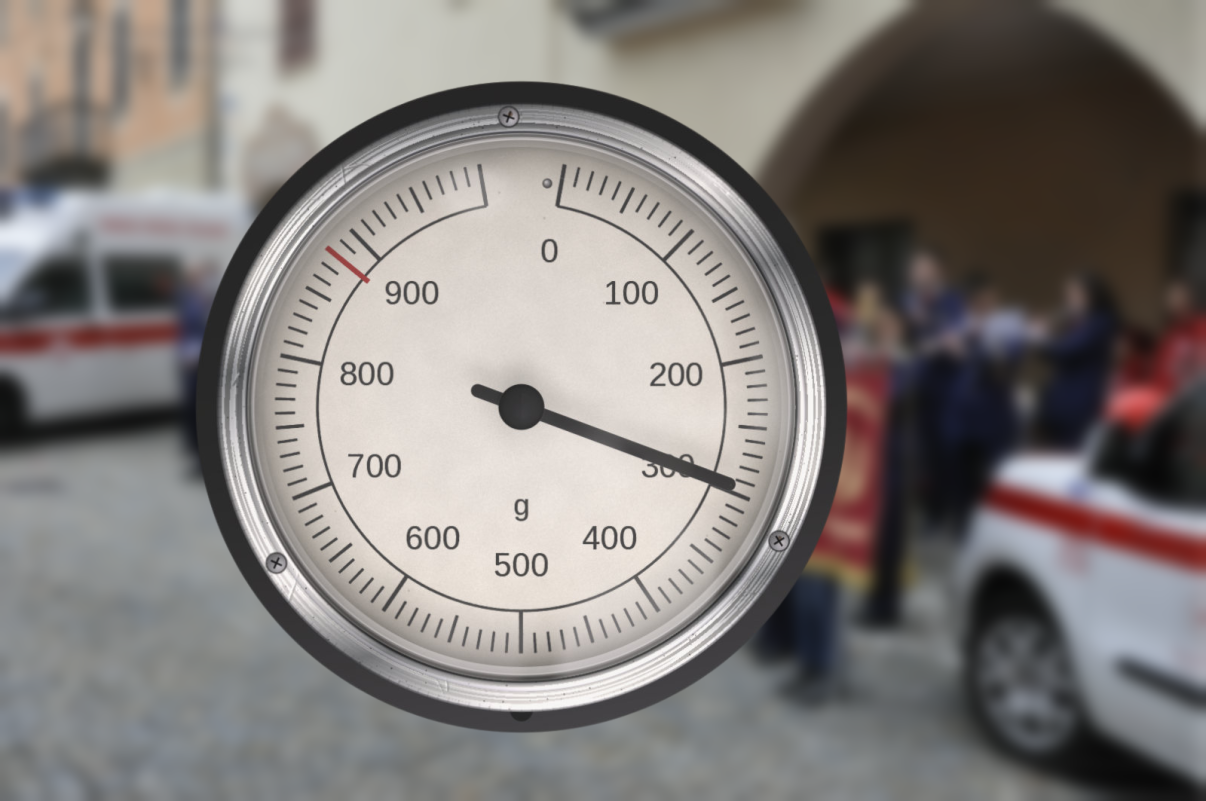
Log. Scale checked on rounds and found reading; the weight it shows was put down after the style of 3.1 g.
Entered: 295 g
